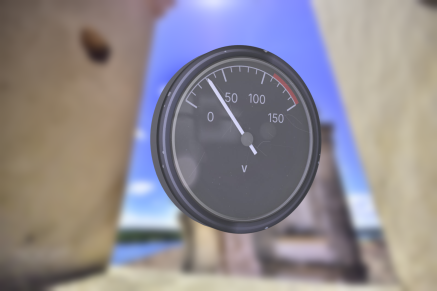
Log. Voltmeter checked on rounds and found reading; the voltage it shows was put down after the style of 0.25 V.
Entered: 30 V
